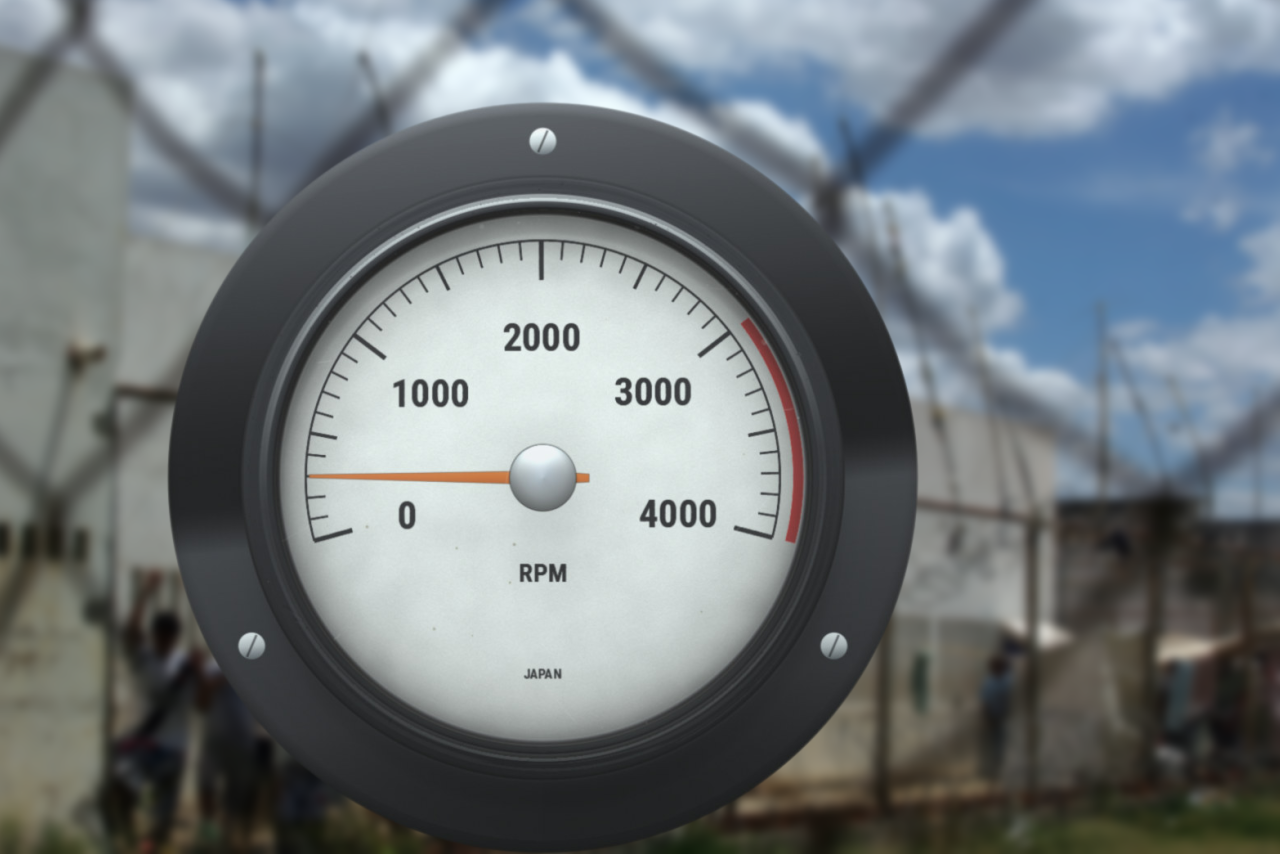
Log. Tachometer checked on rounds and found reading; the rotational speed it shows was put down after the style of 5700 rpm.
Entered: 300 rpm
